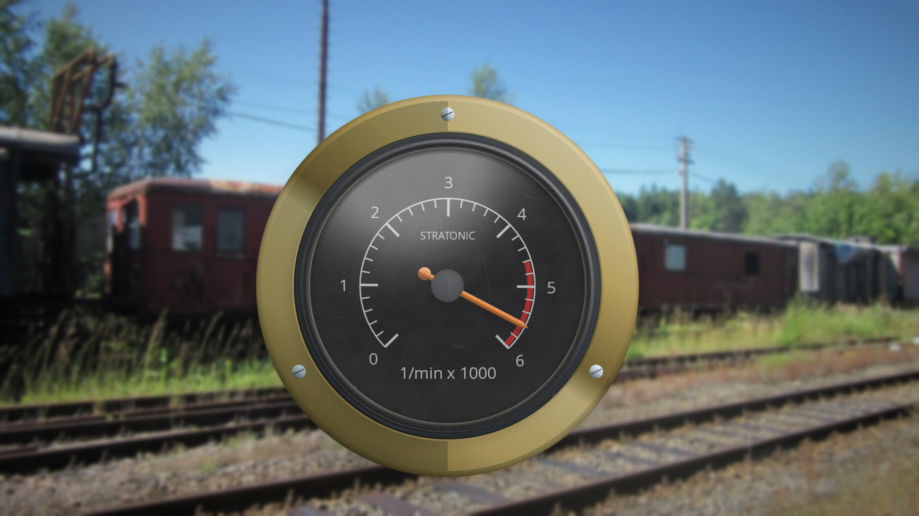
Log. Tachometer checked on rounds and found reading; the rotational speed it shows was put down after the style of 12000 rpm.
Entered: 5600 rpm
